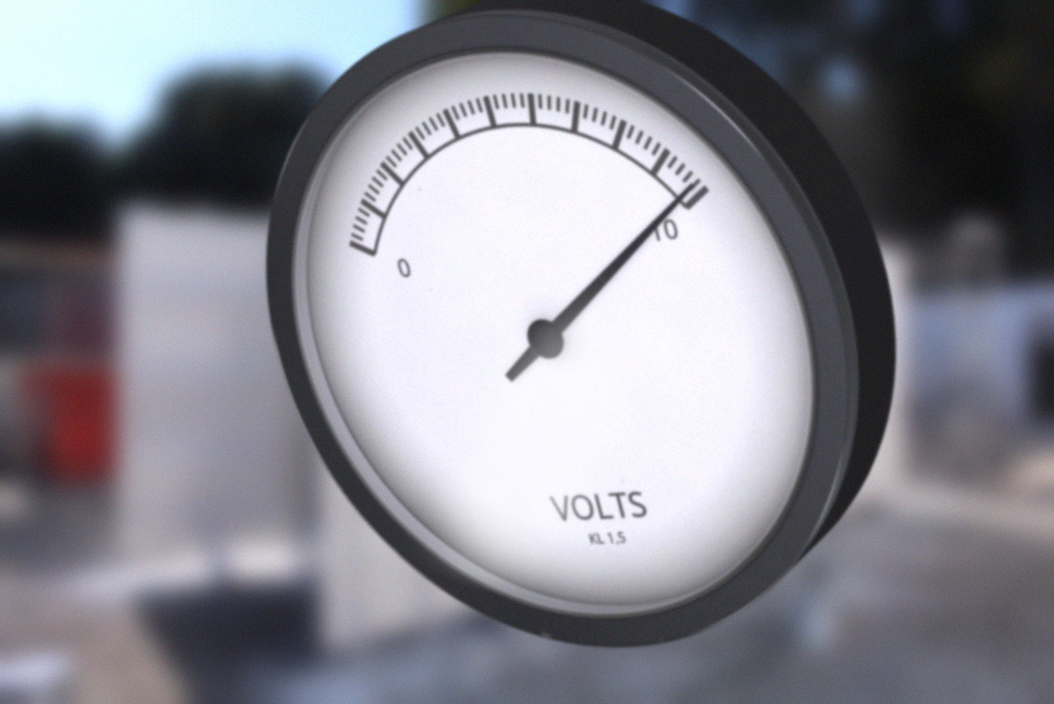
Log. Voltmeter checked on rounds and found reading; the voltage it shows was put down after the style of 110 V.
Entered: 9.8 V
